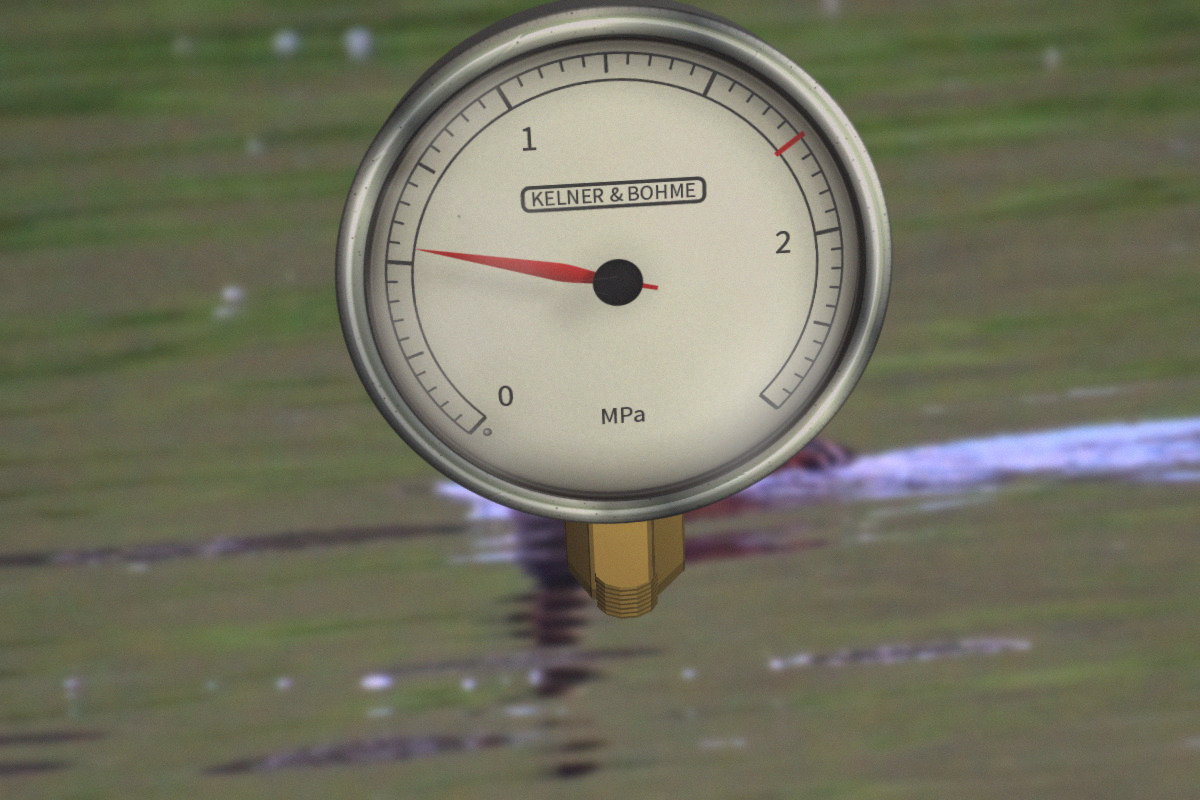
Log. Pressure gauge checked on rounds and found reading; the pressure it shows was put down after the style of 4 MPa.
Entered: 0.55 MPa
